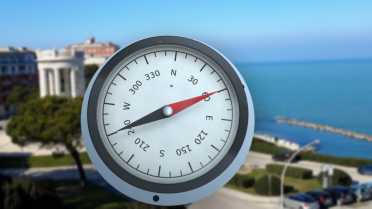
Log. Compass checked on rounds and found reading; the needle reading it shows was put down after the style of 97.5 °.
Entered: 60 °
